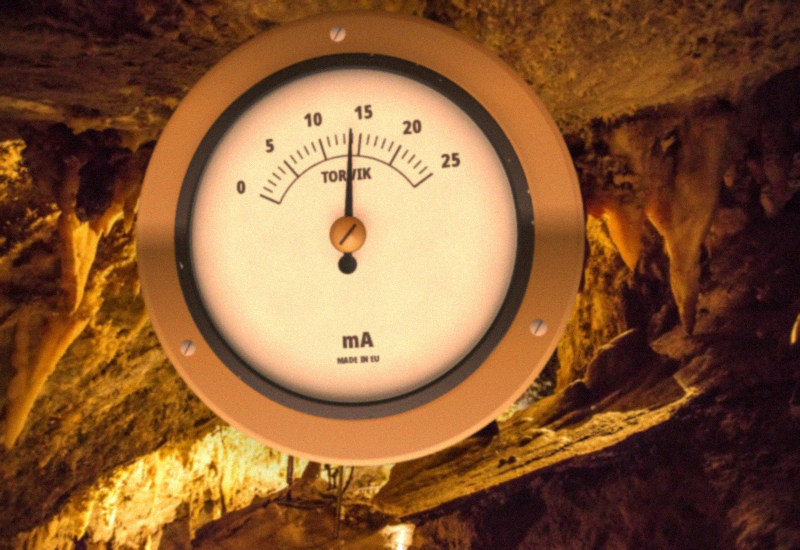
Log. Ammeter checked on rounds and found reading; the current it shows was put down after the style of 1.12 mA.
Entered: 14 mA
